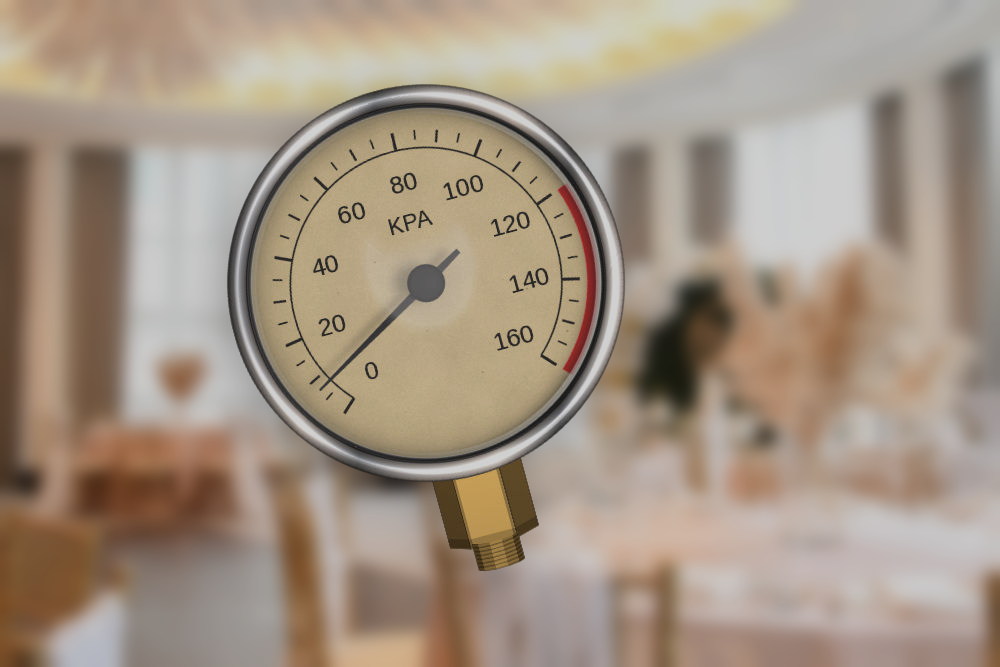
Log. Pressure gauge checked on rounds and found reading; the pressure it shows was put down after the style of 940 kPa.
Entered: 7.5 kPa
